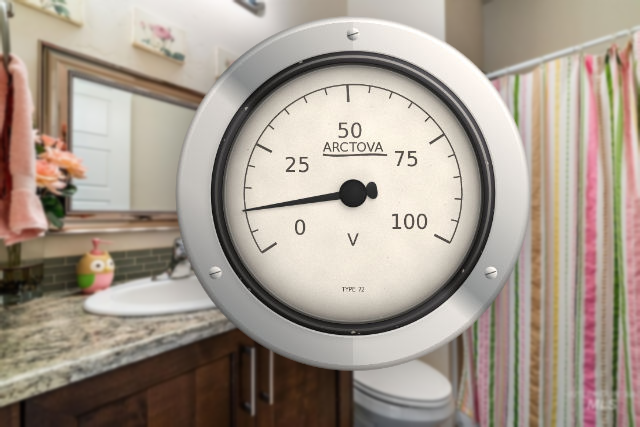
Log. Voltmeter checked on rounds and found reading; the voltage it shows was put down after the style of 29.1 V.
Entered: 10 V
